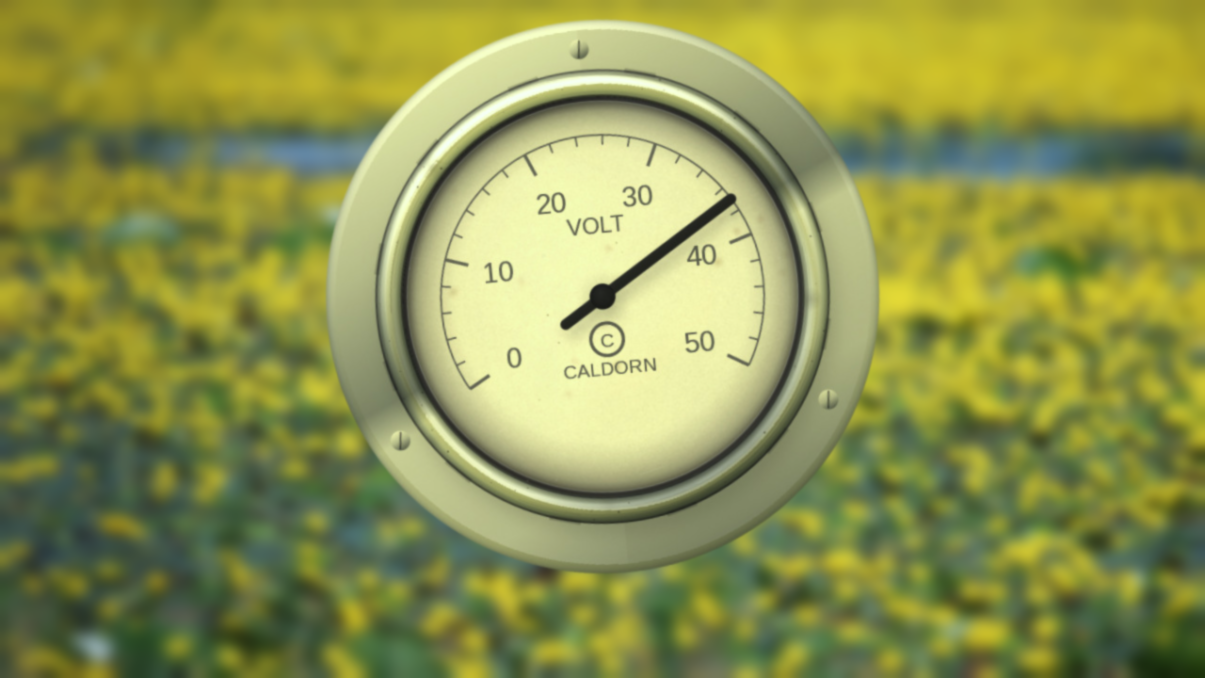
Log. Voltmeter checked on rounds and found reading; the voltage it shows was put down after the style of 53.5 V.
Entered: 37 V
